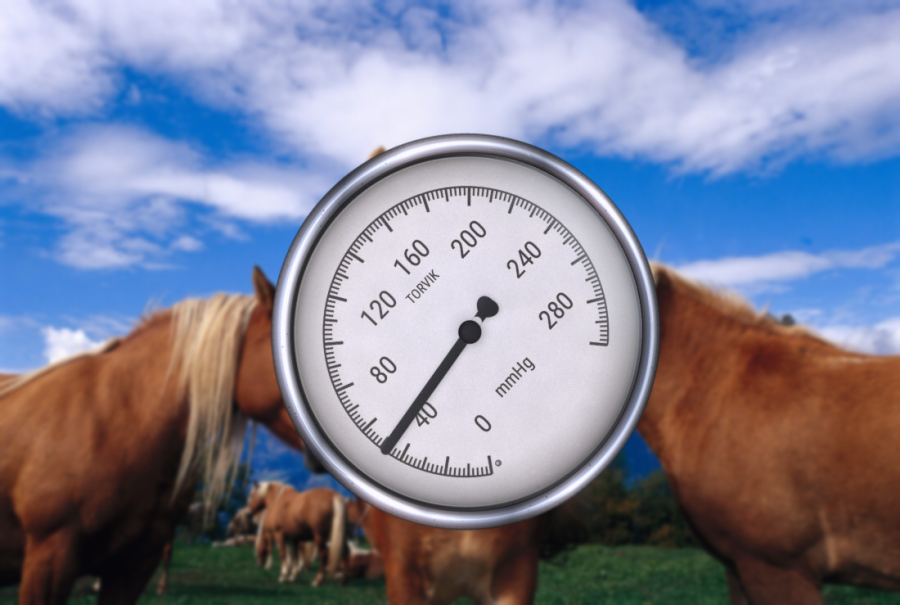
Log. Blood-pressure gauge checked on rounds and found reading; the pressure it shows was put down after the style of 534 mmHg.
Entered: 48 mmHg
